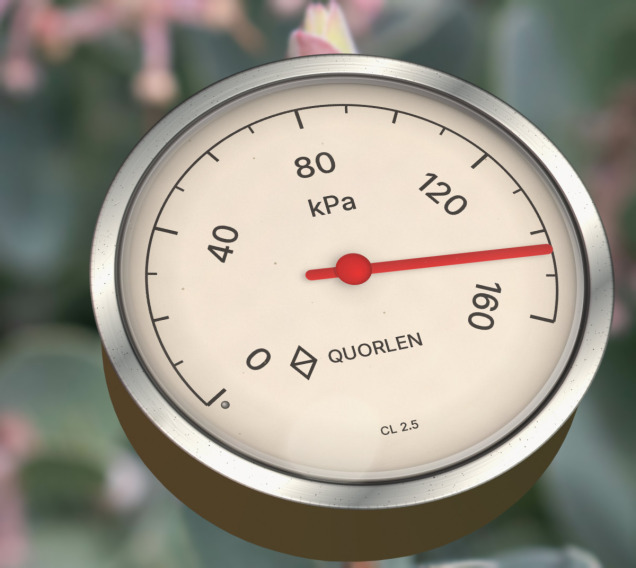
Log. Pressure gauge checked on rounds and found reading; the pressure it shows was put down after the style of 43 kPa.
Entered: 145 kPa
